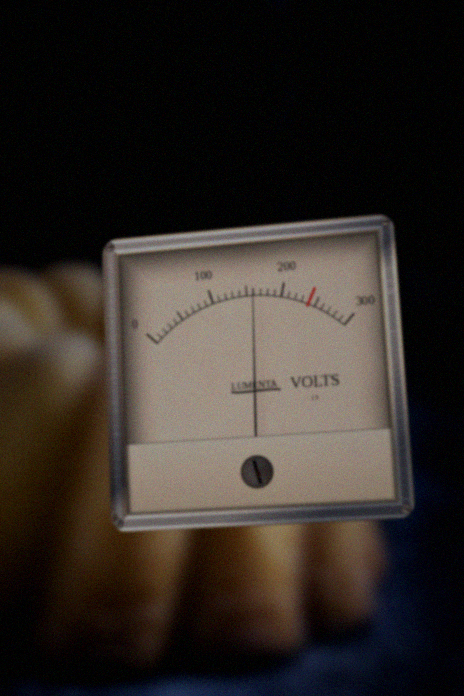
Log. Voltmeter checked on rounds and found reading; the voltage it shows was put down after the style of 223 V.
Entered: 160 V
